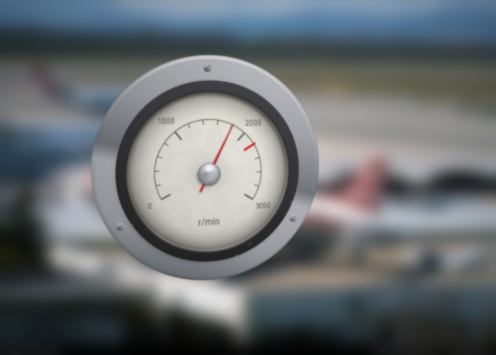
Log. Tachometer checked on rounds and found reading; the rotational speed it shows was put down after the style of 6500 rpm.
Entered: 1800 rpm
